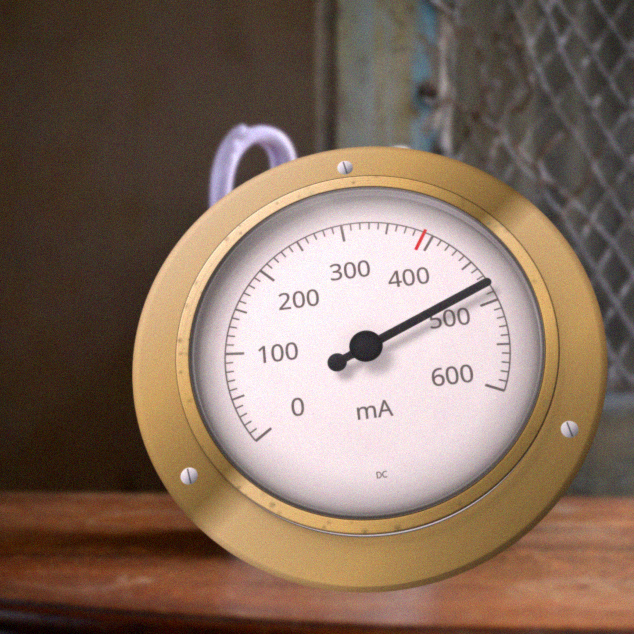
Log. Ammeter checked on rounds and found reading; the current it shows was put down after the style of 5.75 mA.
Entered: 480 mA
